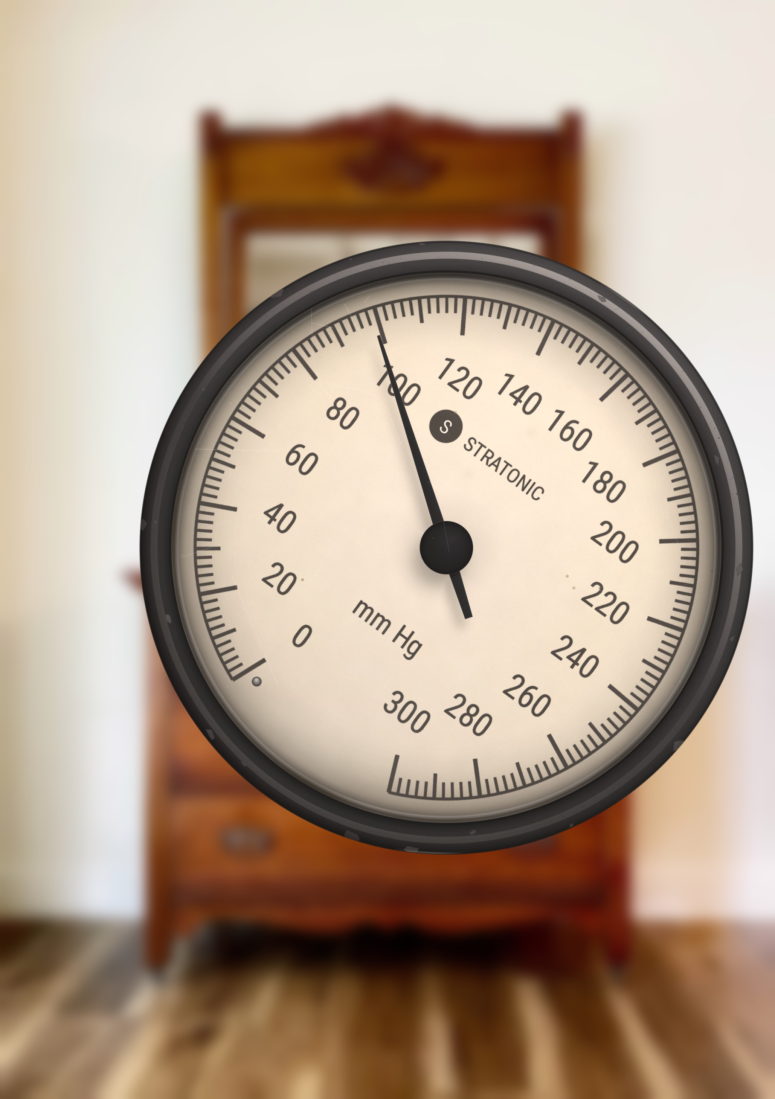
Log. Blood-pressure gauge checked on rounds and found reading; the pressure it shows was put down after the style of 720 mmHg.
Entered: 99 mmHg
